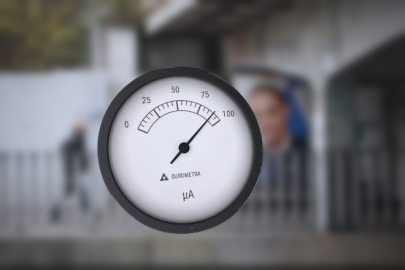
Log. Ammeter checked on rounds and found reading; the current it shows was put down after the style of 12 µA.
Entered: 90 µA
